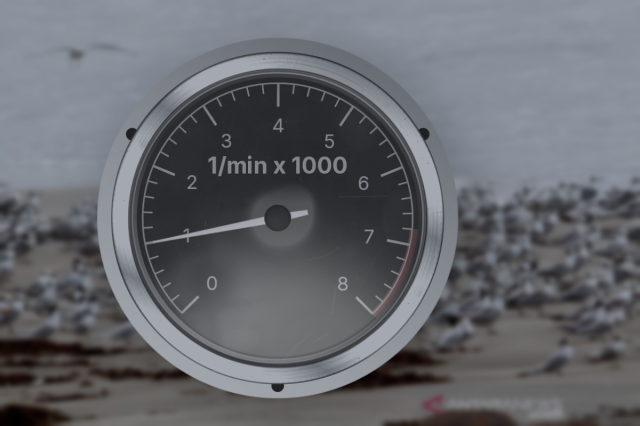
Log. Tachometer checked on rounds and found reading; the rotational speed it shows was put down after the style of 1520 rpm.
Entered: 1000 rpm
